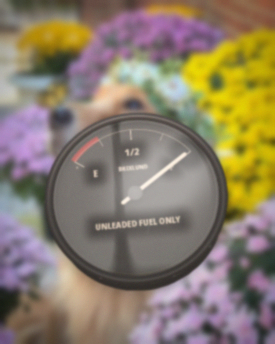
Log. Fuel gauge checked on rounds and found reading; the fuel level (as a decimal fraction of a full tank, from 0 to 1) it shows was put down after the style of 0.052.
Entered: 1
